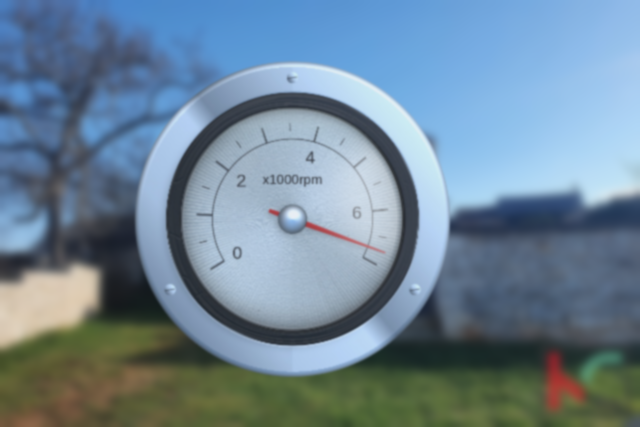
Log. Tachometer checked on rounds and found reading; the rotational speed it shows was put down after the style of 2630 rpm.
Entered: 6750 rpm
